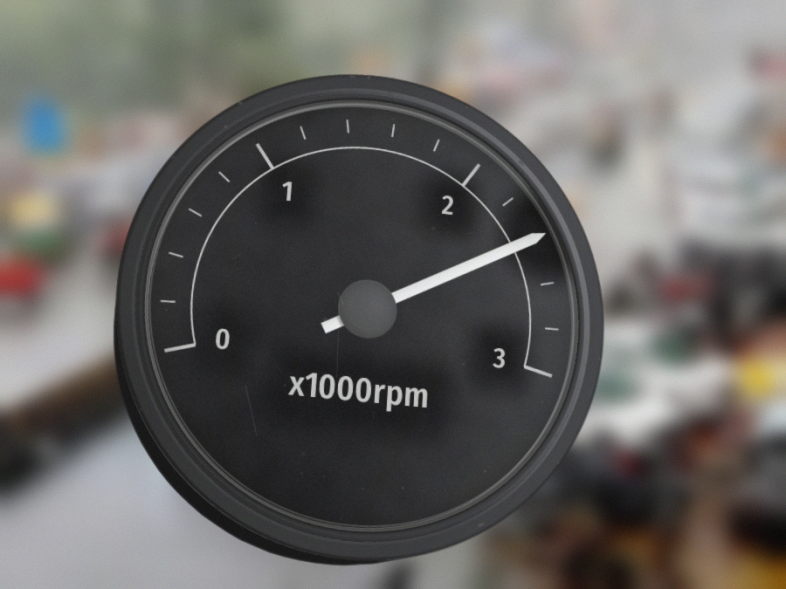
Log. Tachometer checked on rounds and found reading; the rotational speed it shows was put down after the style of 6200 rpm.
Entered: 2400 rpm
